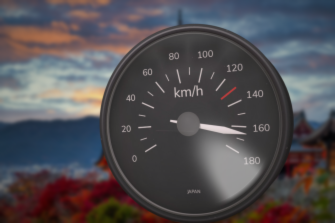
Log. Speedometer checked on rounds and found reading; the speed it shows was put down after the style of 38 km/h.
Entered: 165 km/h
